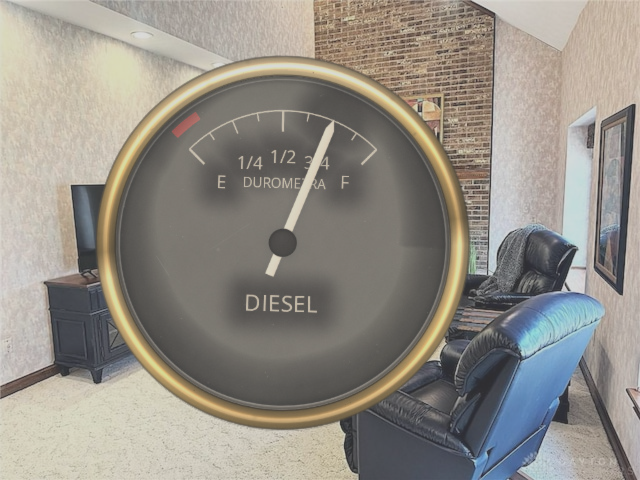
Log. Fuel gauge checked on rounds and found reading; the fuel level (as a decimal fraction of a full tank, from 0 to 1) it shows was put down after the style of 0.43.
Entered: 0.75
